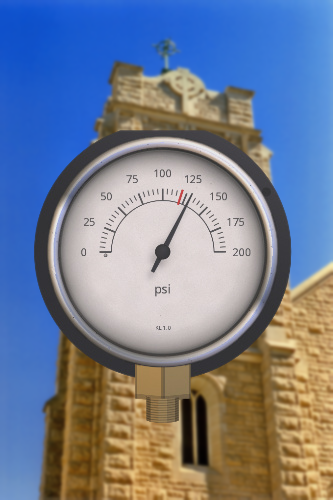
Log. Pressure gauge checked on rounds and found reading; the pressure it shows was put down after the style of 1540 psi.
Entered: 130 psi
